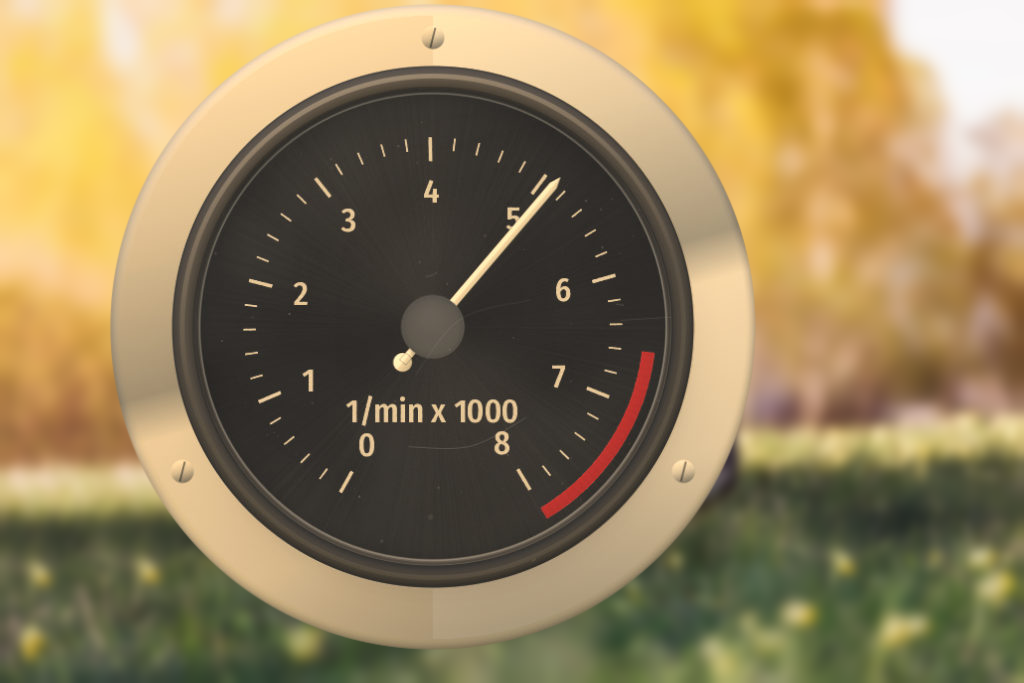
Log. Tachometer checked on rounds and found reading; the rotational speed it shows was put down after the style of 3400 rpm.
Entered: 5100 rpm
